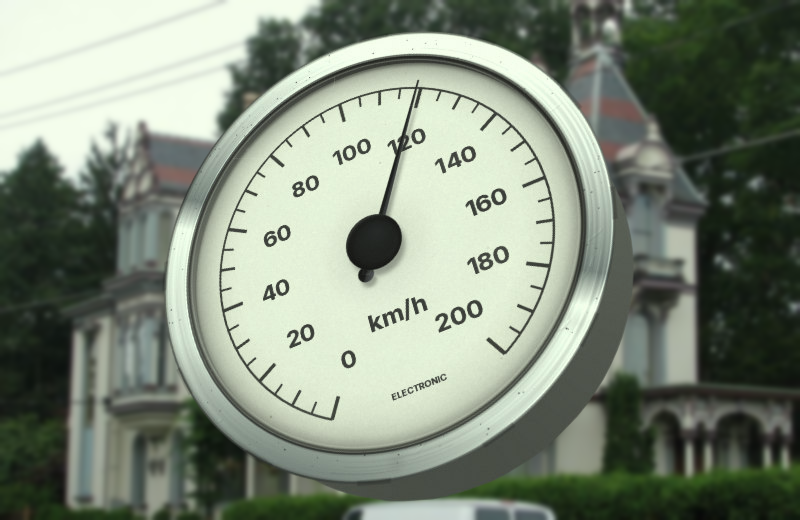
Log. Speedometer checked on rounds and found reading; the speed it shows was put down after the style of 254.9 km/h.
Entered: 120 km/h
